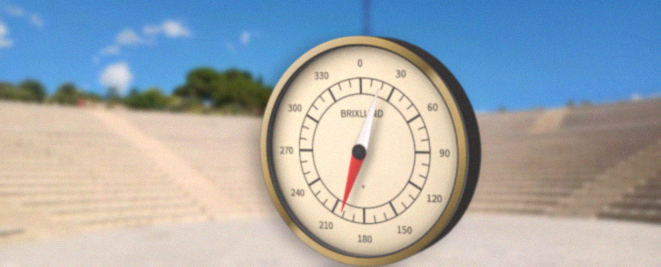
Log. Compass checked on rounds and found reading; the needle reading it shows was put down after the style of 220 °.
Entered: 200 °
